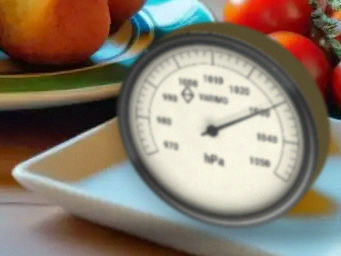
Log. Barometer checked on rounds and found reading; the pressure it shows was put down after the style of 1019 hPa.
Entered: 1030 hPa
